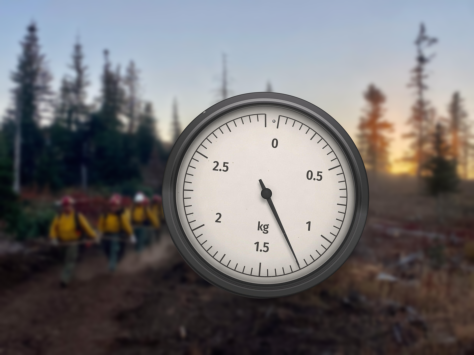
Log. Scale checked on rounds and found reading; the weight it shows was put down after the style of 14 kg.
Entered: 1.25 kg
